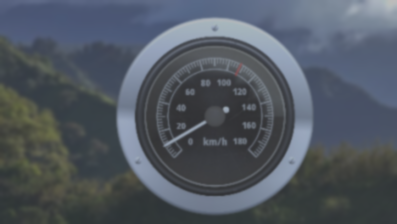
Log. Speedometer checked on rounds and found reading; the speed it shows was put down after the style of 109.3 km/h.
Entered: 10 km/h
